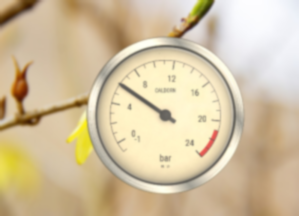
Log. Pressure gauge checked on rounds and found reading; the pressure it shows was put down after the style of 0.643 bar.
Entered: 6 bar
